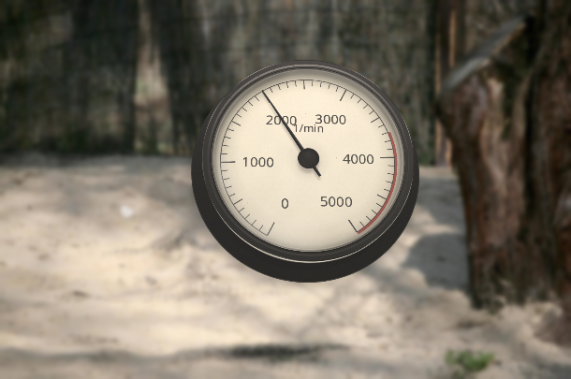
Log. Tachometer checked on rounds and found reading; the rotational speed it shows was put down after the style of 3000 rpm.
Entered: 2000 rpm
